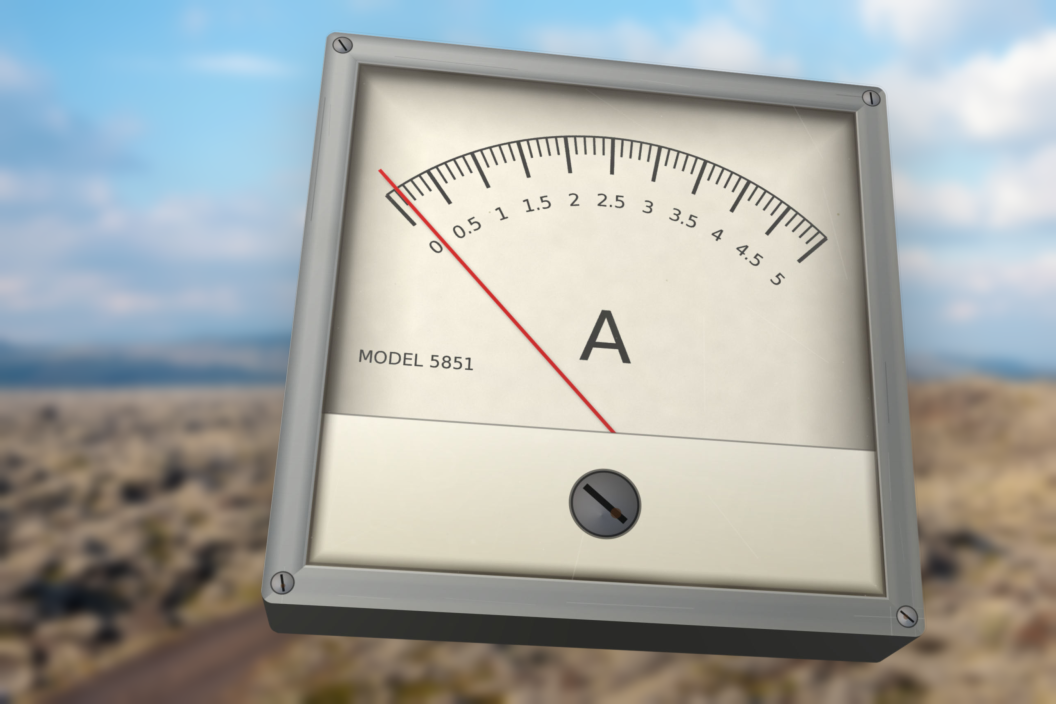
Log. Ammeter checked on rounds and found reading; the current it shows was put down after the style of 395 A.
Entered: 0.1 A
